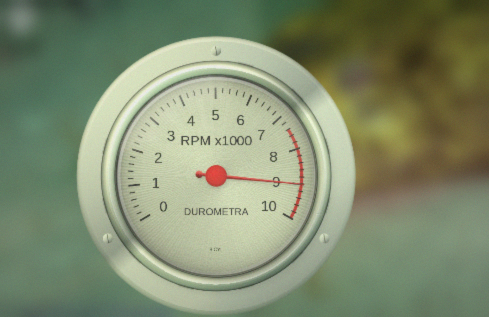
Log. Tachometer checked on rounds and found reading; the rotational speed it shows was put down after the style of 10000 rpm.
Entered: 9000 rpm
